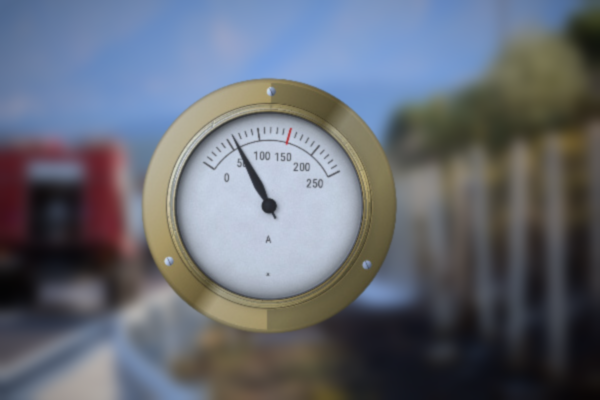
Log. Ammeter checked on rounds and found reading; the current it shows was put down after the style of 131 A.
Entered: 60 A
